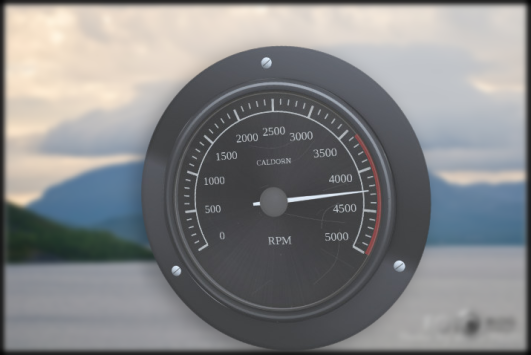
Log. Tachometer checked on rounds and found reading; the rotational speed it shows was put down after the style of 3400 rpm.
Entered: 4250 rpm
